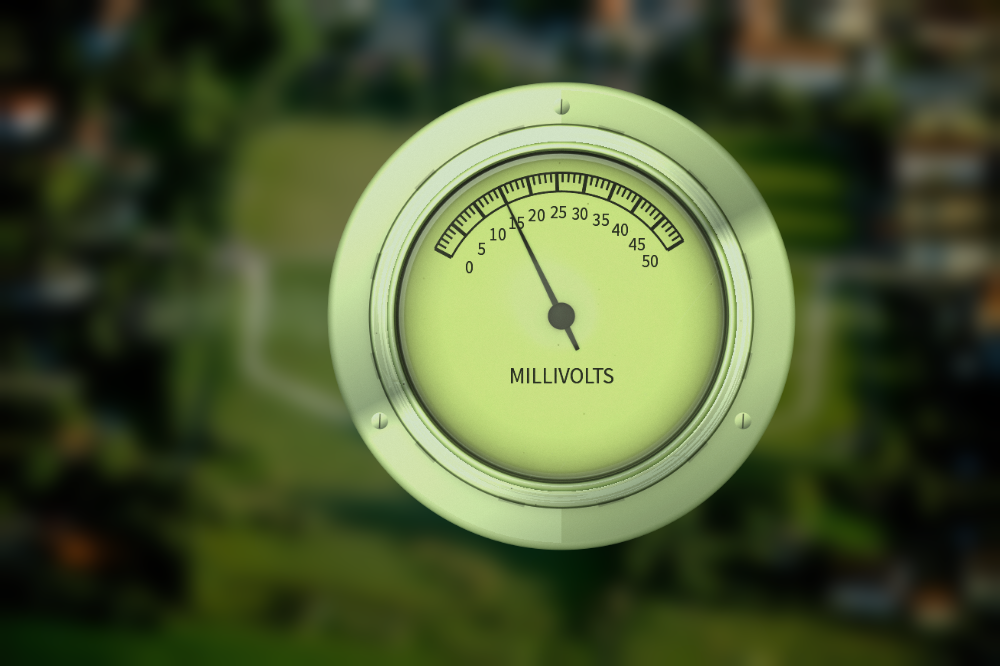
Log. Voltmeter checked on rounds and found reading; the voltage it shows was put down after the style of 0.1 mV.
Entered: 15 mV
